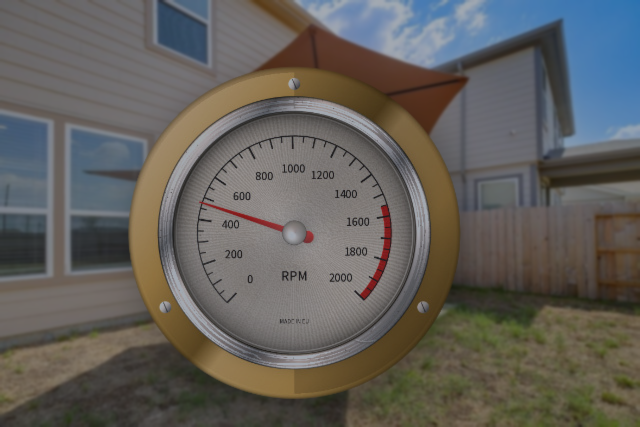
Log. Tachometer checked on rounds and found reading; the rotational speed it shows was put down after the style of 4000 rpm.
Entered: 475 rpm
